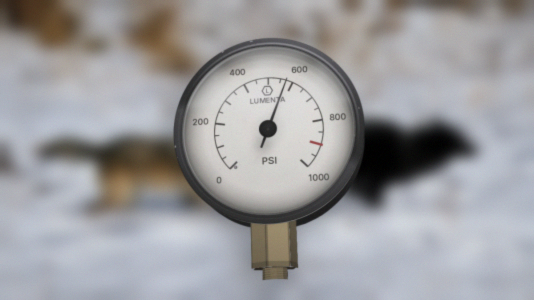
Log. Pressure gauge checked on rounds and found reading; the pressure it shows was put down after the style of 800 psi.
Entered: 575 psi
